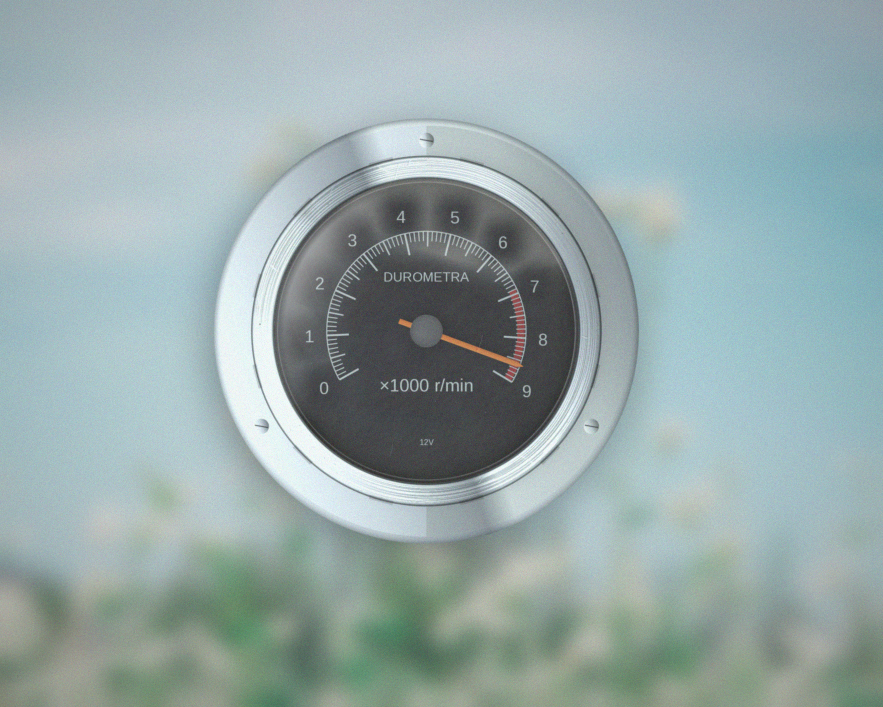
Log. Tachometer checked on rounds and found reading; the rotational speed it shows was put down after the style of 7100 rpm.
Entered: 8600 rpm
